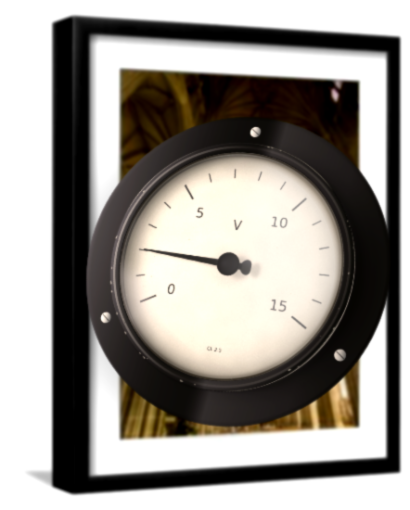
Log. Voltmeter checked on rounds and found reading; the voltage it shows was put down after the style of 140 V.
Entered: 2 V
